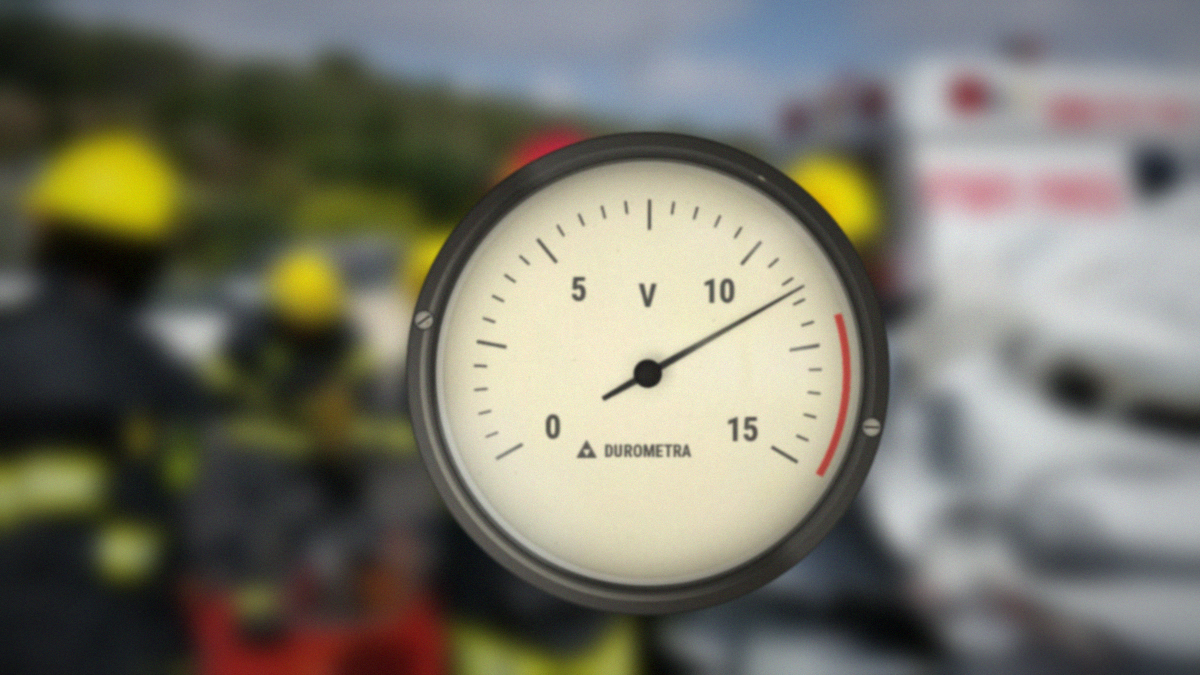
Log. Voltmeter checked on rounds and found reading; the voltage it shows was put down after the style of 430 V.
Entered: 11.25 V
